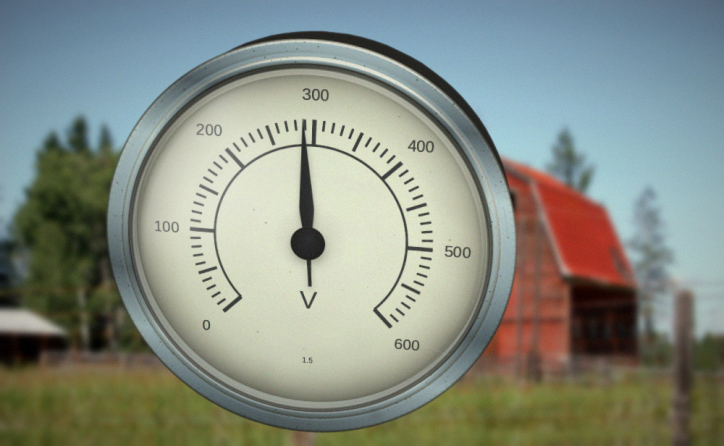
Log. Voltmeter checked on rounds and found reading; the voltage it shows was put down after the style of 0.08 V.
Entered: 290 V
